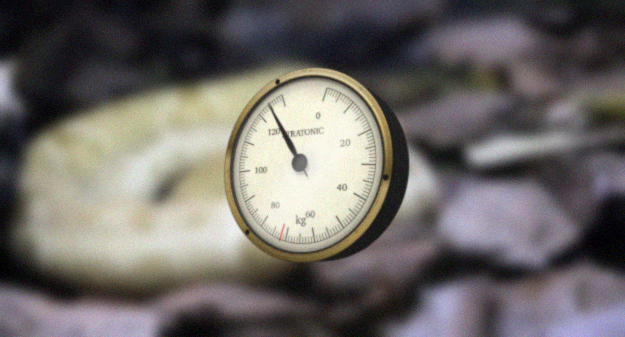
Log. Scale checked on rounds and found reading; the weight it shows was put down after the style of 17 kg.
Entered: 125 kg
